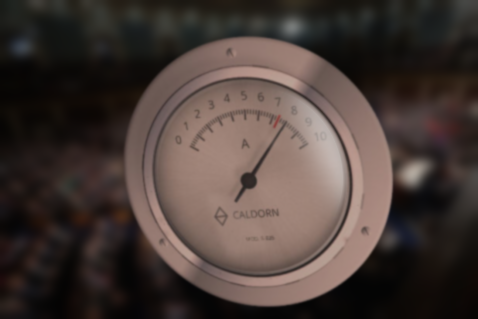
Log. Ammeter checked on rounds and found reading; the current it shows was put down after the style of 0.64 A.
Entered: 8 A
